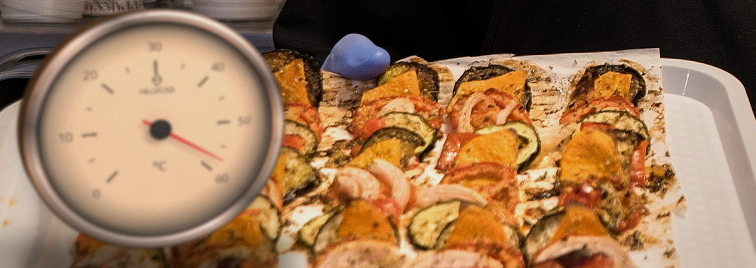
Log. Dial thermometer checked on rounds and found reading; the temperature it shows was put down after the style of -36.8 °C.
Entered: 57.5 °C
